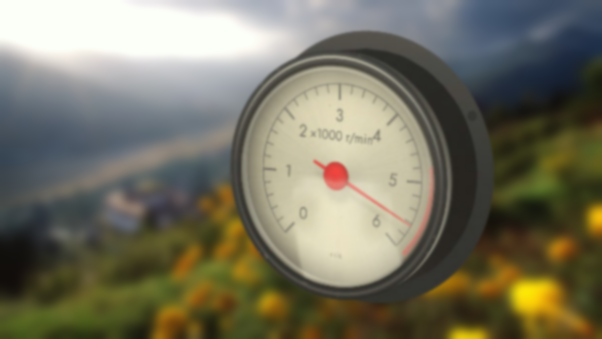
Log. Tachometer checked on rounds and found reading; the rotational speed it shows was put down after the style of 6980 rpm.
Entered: 5600 rpm
